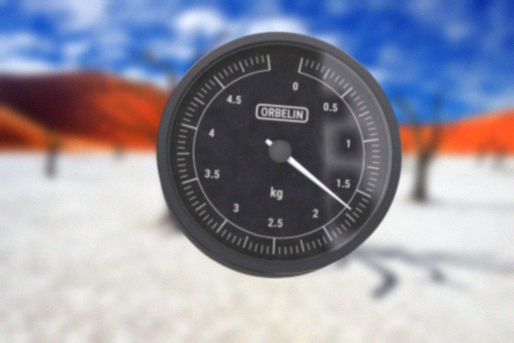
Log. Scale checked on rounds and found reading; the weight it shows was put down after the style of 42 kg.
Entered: 1.7 kg
